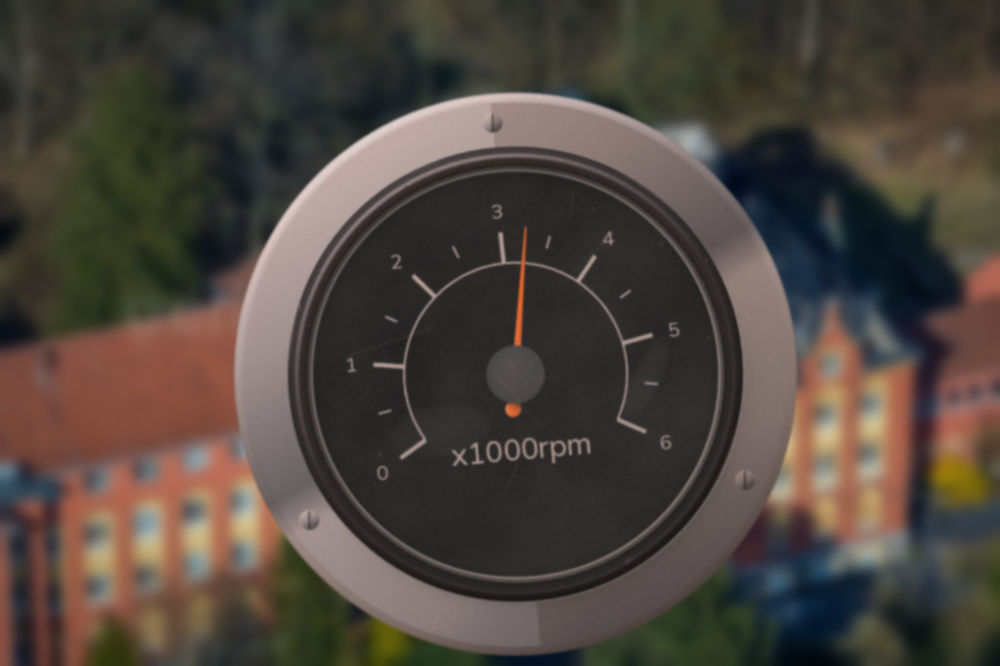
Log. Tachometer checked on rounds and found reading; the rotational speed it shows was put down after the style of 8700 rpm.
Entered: 3250 rpm
